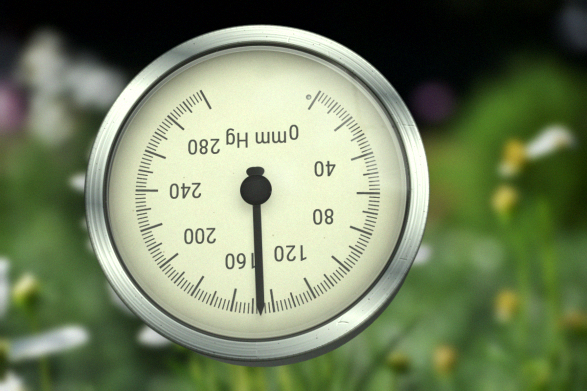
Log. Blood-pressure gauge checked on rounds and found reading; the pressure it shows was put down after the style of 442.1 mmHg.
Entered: 146 mmHg
